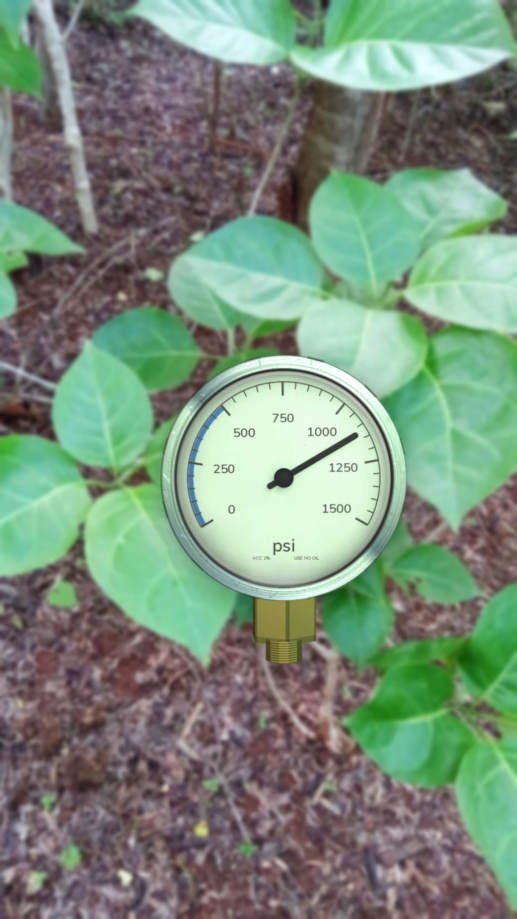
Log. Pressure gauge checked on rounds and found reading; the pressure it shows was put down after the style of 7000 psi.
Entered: 1125 psi
